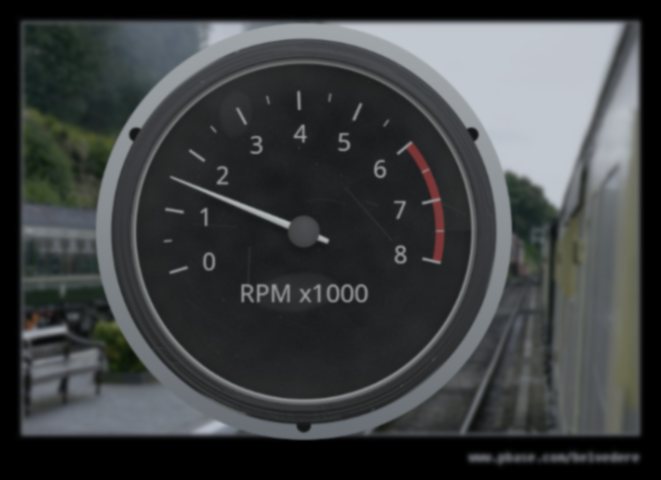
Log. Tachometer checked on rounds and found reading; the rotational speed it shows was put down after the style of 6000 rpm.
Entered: 1500 rpm
